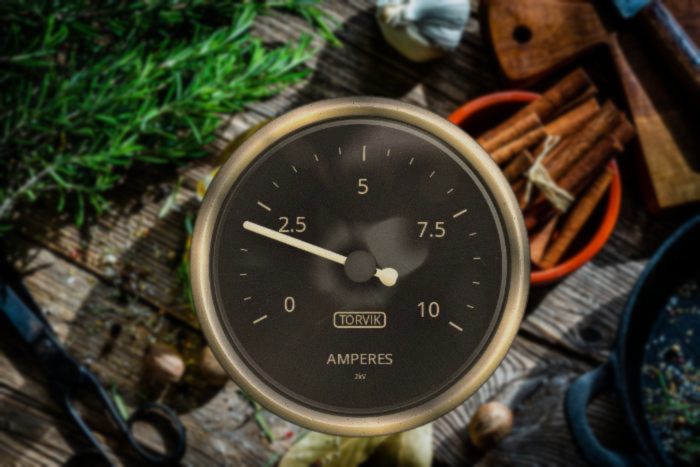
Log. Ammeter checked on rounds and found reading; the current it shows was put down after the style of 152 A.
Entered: 2 A
